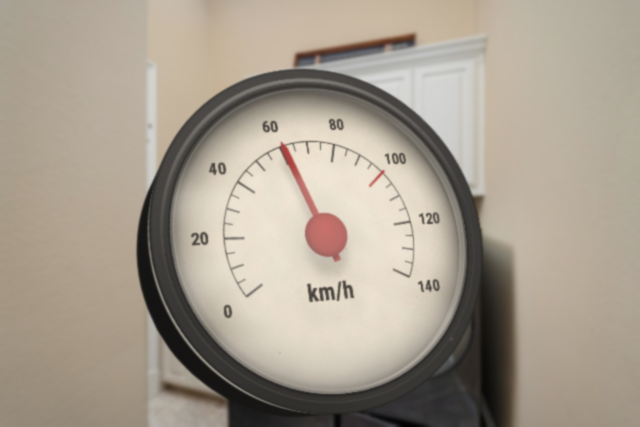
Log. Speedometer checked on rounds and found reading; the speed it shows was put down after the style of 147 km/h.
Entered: 60 km/h
